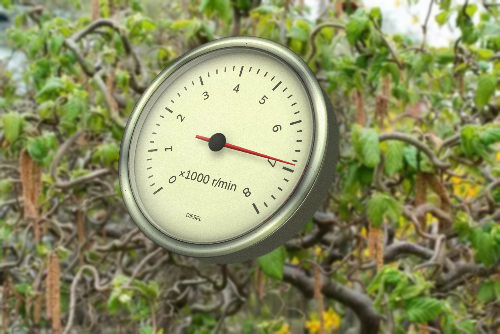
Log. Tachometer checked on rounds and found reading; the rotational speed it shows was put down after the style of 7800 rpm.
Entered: 6900 rpm
